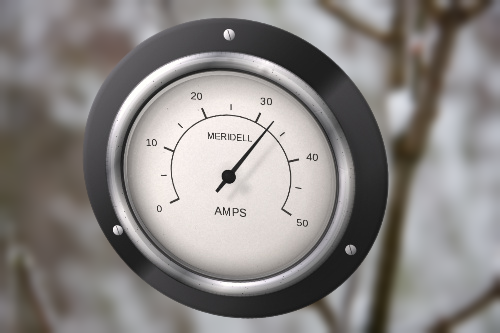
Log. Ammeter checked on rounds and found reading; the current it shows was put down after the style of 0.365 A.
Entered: 32.5 A
